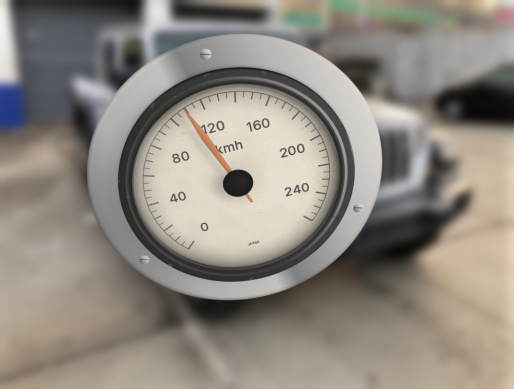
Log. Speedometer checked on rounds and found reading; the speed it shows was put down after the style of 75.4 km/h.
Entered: 110 km/h
